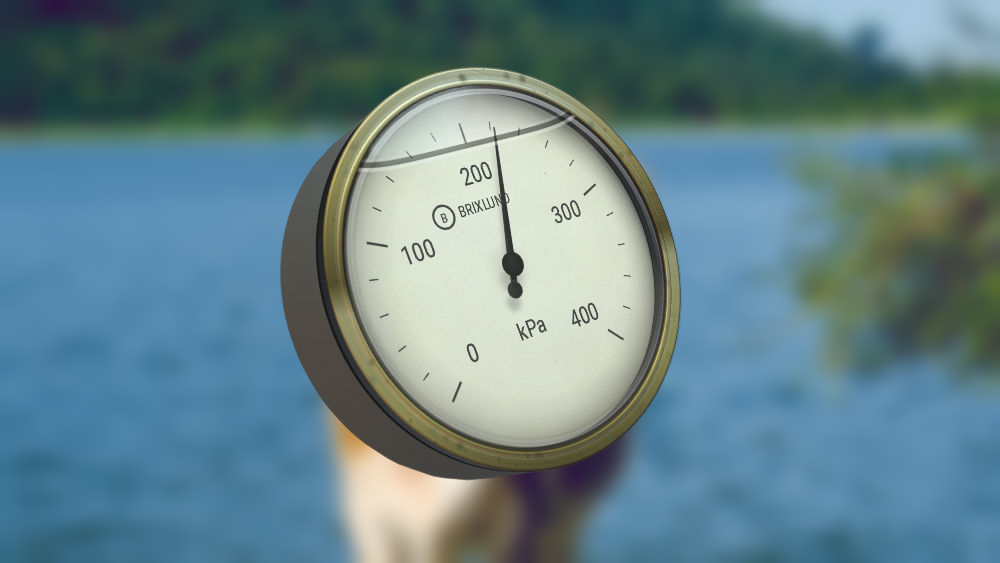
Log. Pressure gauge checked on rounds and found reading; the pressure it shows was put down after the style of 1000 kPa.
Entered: 220 kPa
